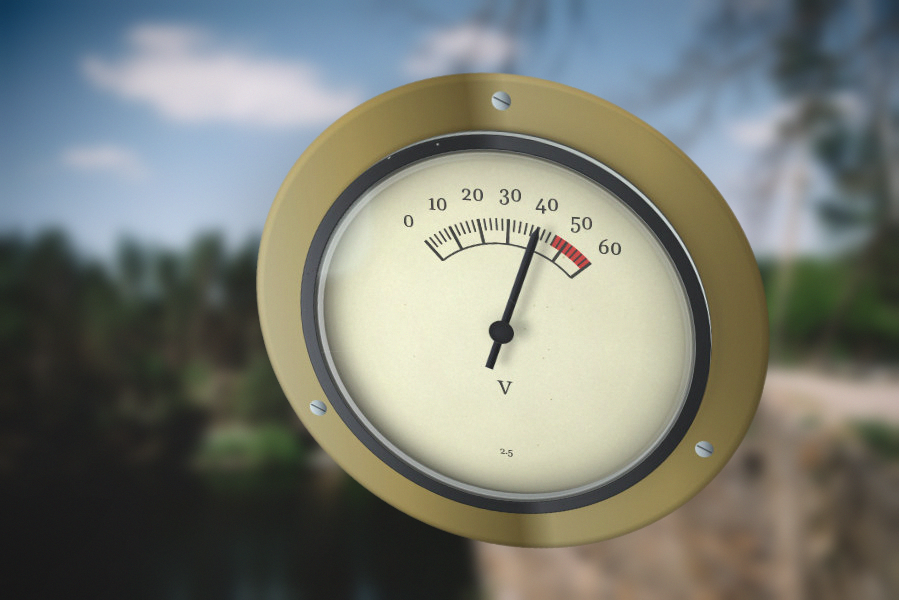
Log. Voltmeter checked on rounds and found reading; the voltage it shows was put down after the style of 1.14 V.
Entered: 40 V
